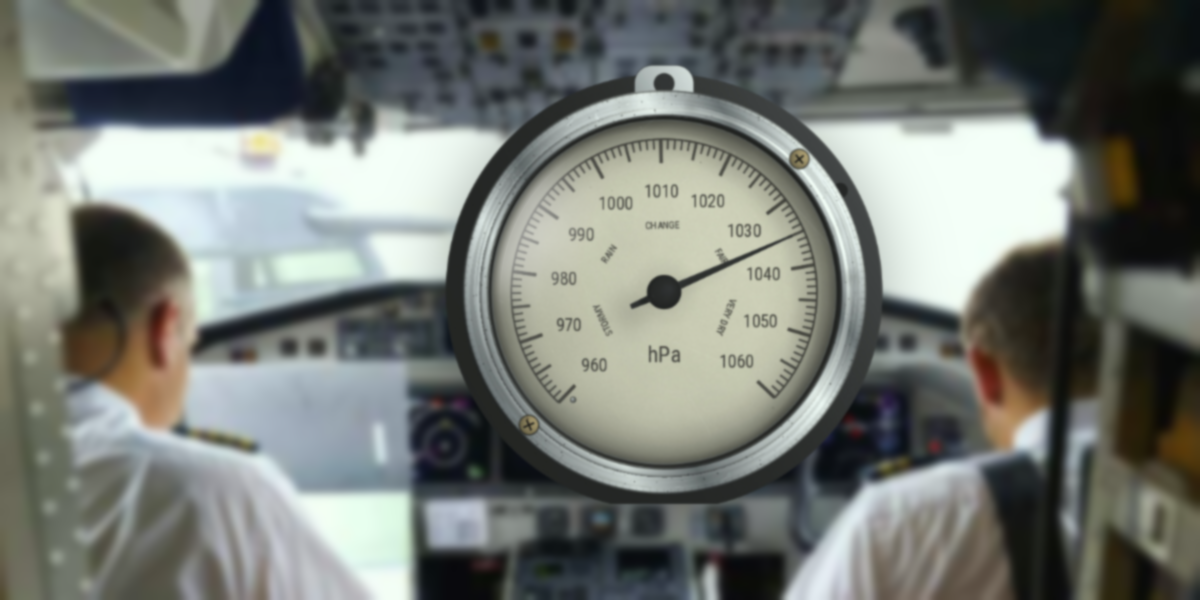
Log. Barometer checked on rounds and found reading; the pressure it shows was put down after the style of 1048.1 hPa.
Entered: 1035 hPa
